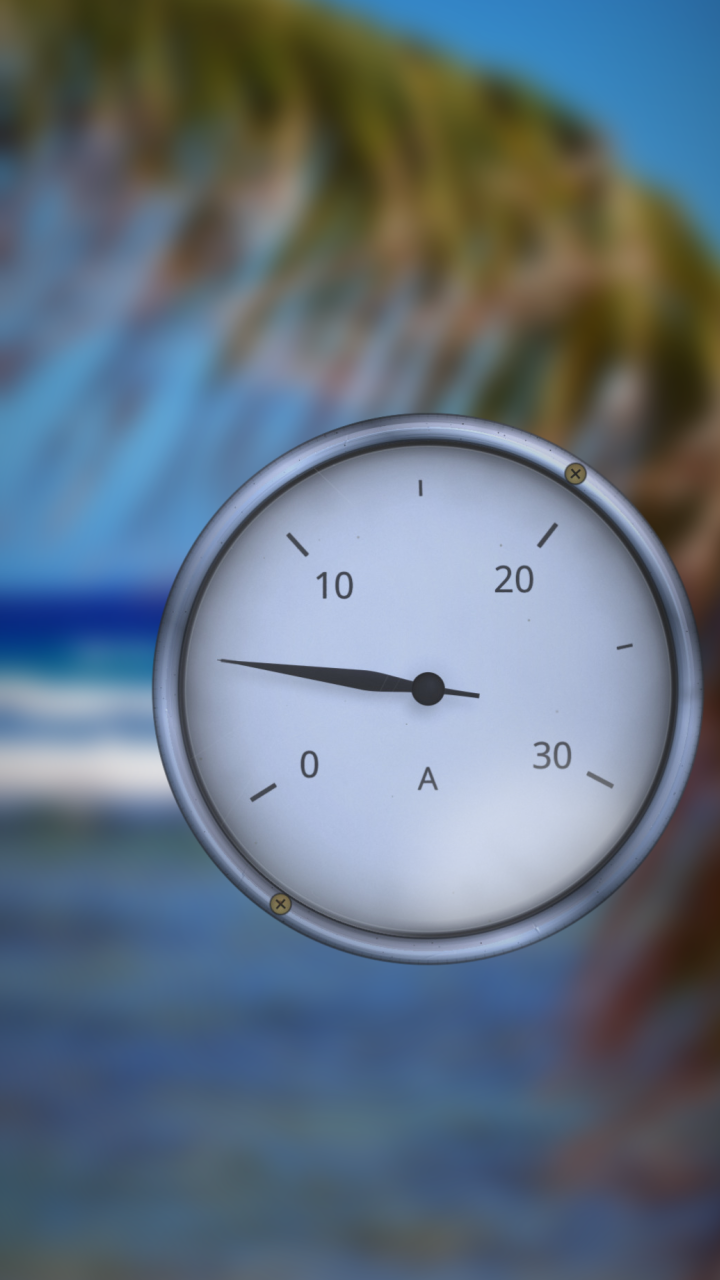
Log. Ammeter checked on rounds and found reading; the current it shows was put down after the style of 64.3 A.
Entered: 5 A
